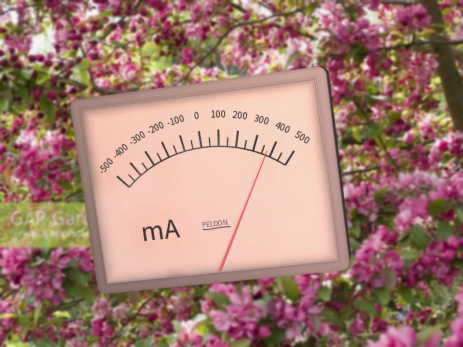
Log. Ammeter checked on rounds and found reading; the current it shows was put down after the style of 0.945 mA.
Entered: 375 mA
